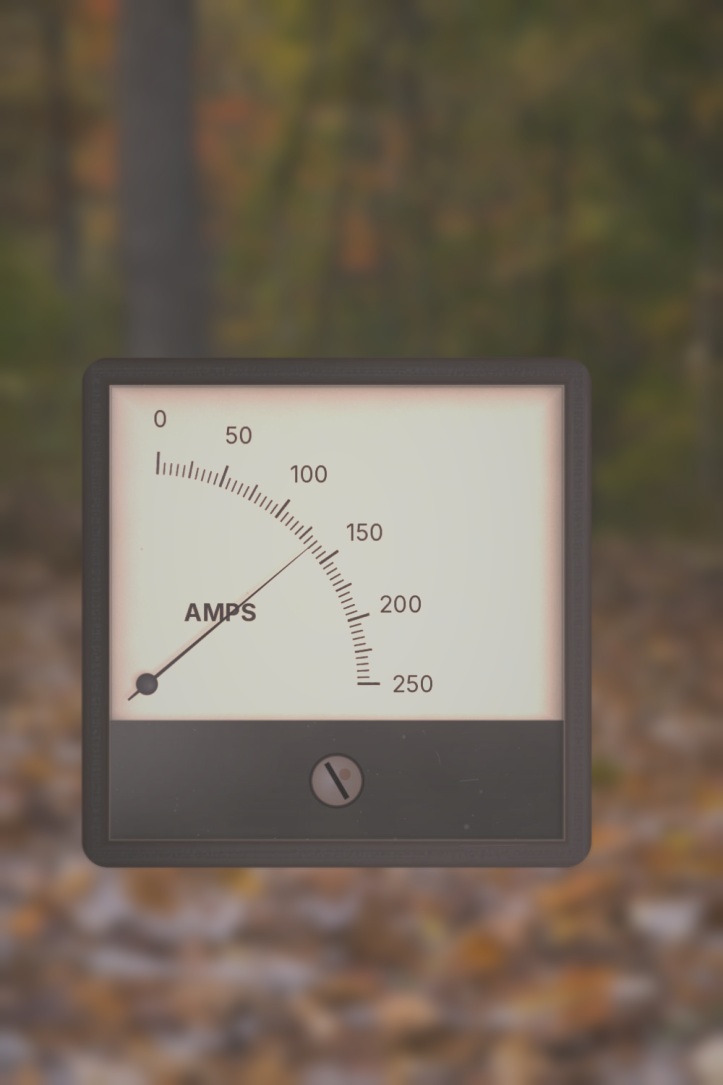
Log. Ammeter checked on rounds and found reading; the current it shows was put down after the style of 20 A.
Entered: 135 A
